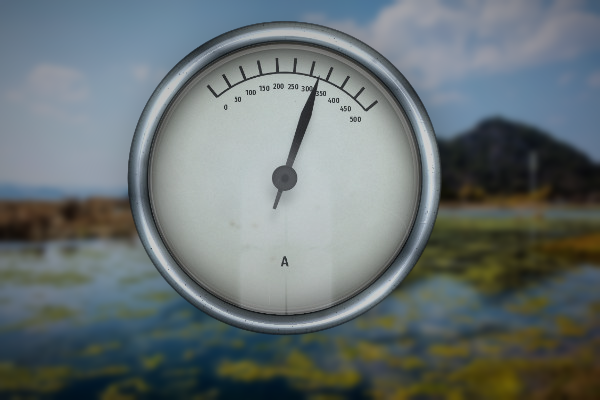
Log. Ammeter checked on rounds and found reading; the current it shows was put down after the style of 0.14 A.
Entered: 325 A
